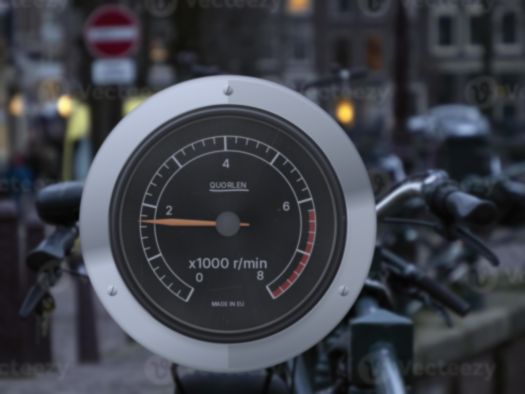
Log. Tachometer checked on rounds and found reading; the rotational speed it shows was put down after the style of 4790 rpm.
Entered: 1700 rpm
